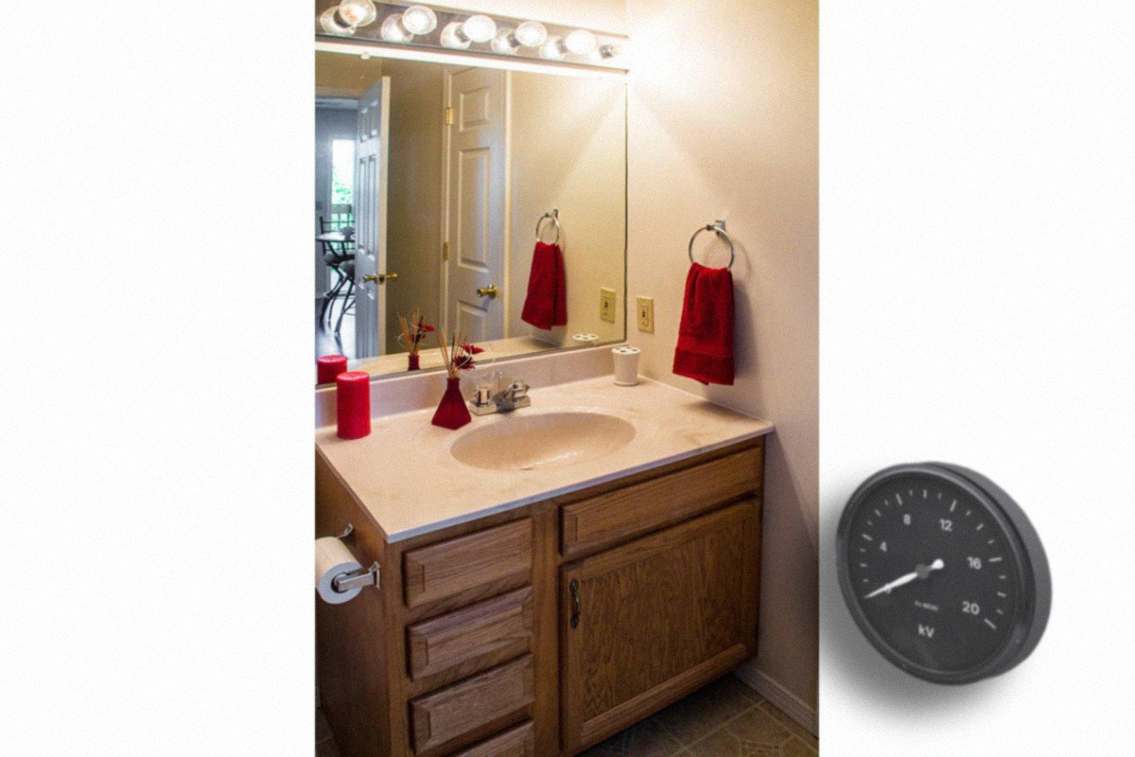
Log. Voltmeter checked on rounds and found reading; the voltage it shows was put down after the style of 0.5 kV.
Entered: 0 kV
